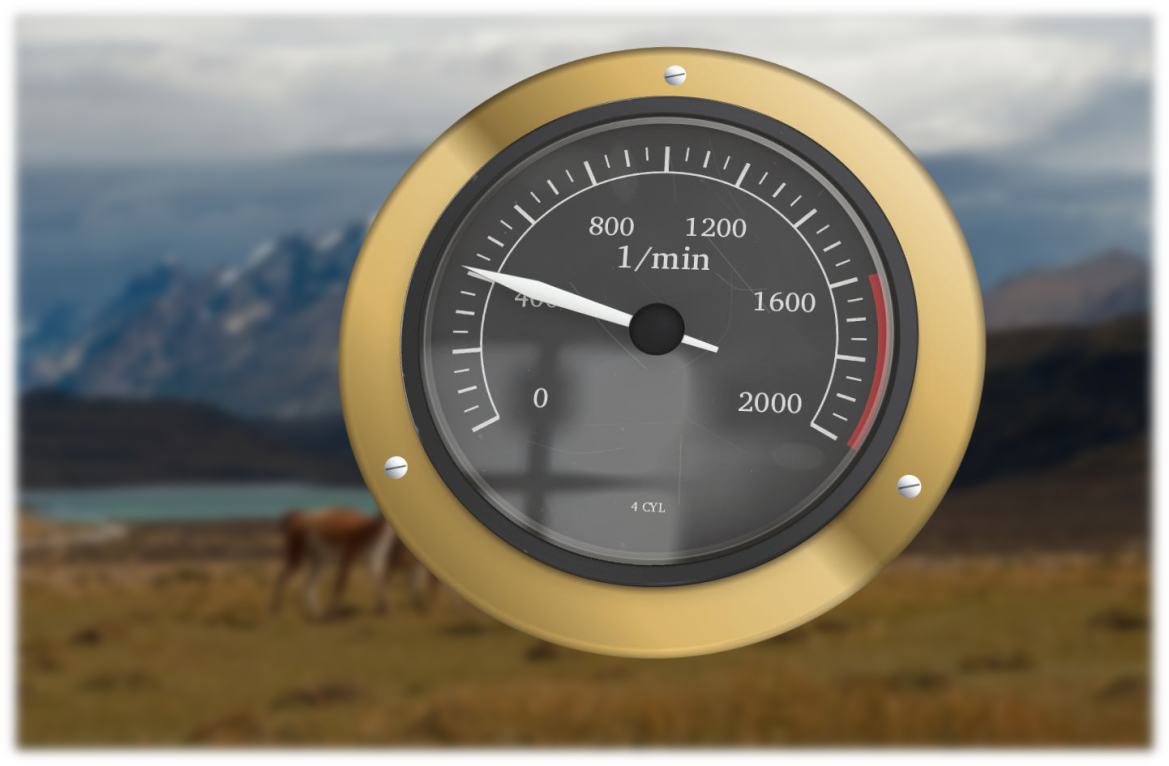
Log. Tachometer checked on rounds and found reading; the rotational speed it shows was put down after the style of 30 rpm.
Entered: 400 rpm
